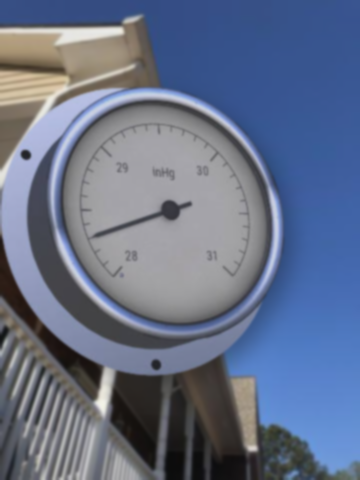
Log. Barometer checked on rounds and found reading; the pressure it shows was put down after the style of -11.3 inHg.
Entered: 28.3 inHg
